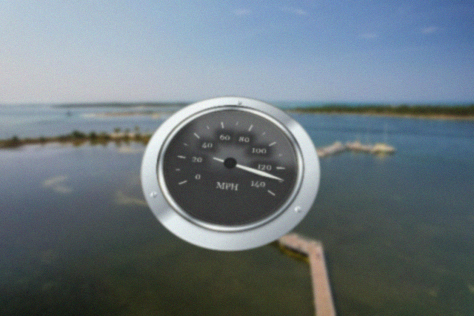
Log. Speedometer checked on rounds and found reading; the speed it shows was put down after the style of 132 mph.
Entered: 130 mph
